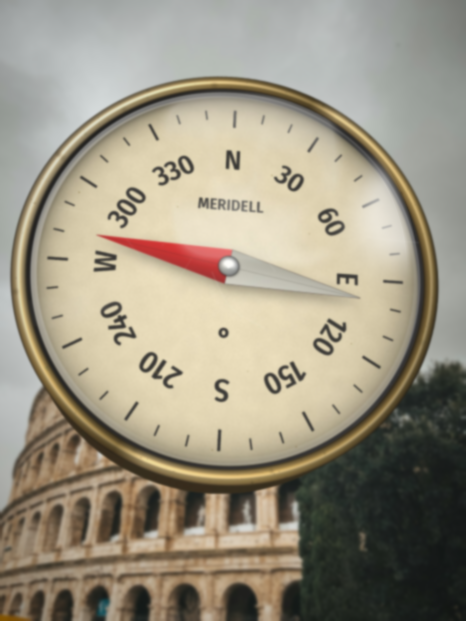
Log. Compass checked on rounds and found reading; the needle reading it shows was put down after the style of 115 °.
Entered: 280 °
